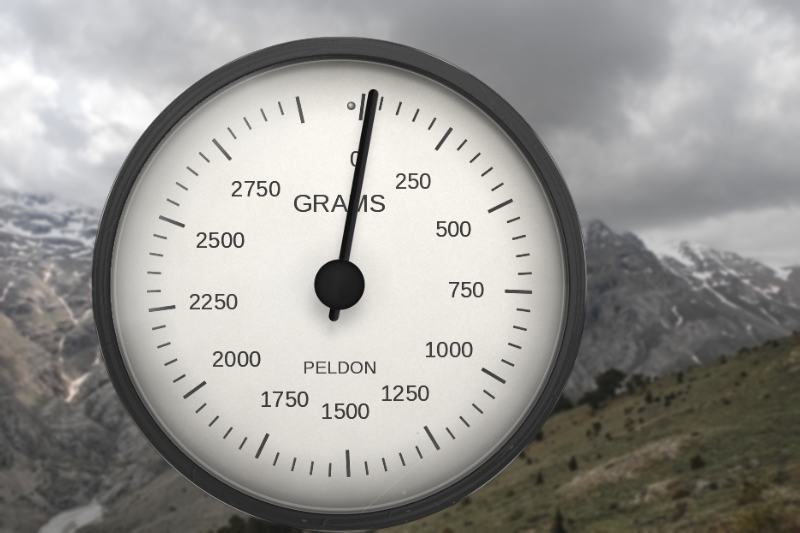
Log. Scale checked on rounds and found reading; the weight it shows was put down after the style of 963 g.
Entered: 25 g
